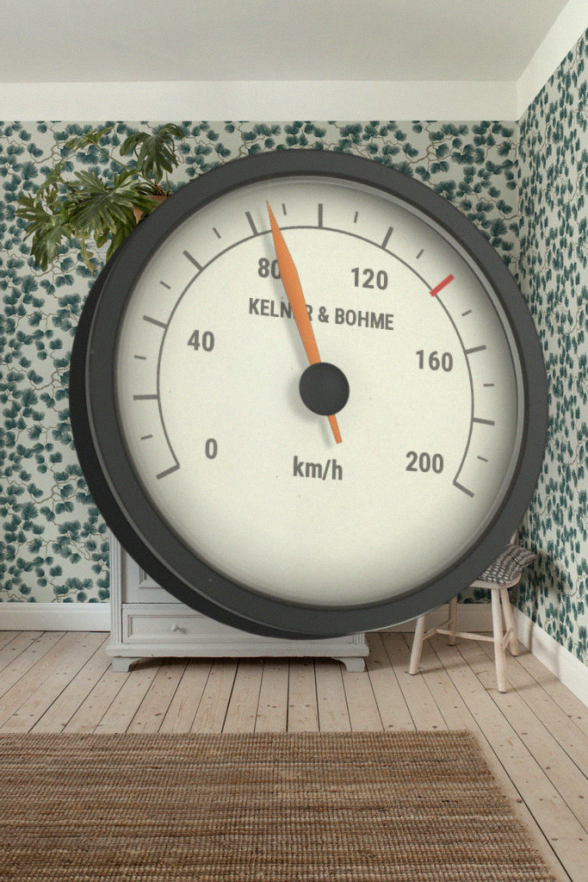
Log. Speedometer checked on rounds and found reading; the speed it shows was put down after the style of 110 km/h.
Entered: 85 km/h
